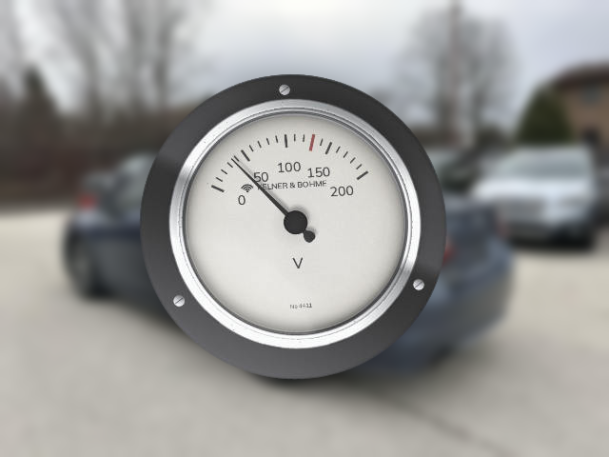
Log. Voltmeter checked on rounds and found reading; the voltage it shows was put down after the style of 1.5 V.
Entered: 35 V
